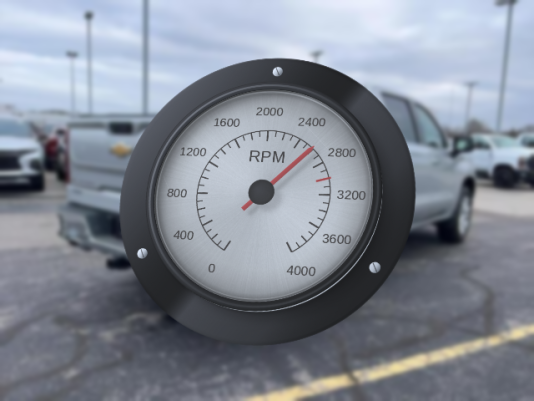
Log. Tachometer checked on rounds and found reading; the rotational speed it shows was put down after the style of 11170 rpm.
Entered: 2600 rpm
